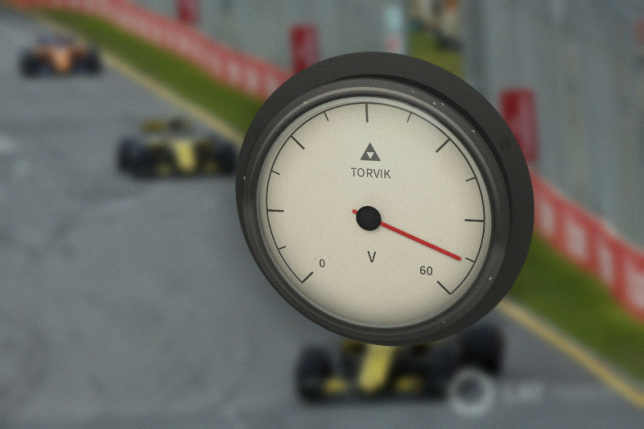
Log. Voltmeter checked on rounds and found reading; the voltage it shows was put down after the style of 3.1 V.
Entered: 55 V
